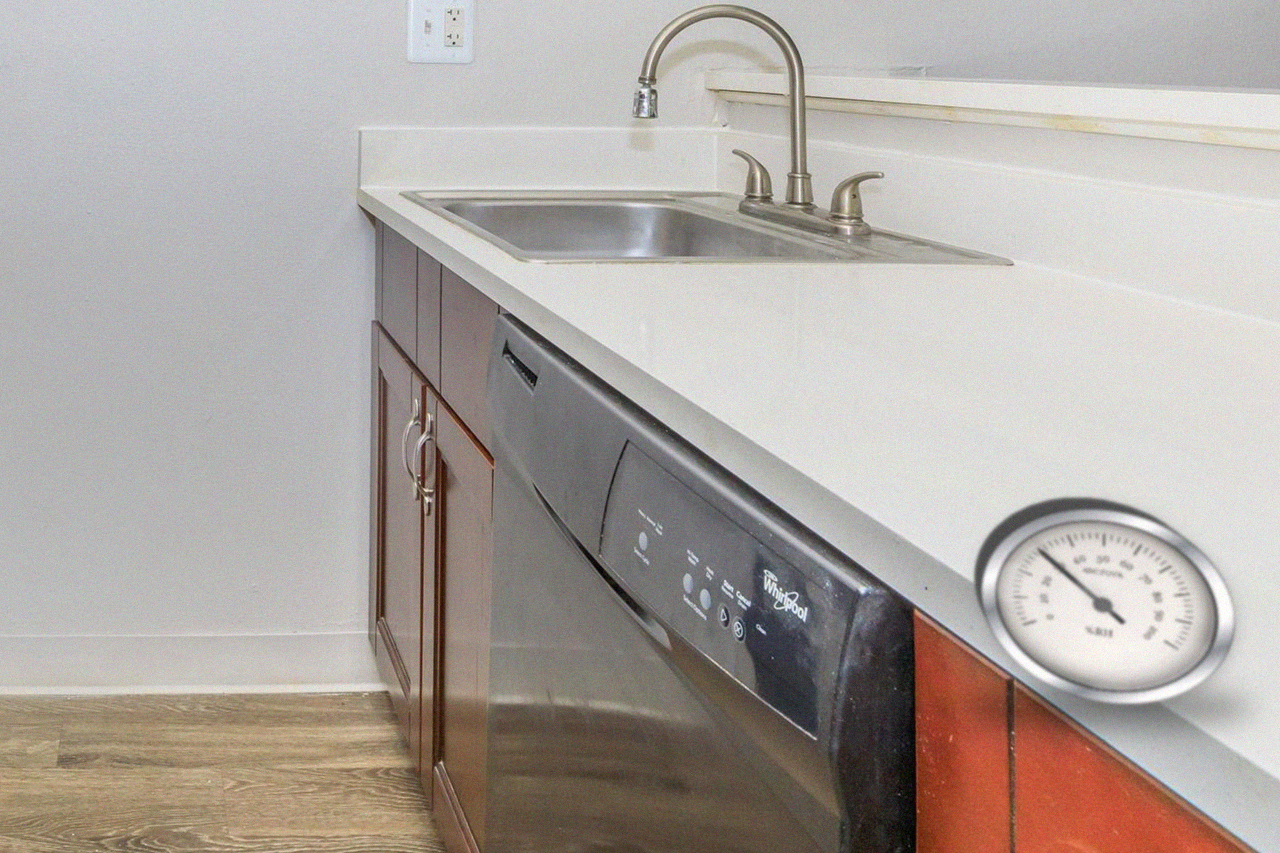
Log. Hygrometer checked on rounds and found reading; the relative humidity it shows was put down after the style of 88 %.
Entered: 30 %
